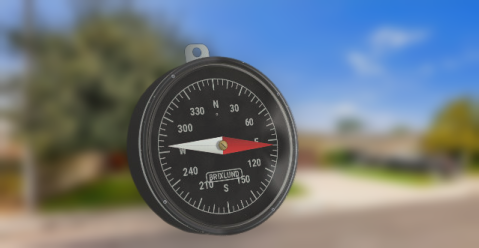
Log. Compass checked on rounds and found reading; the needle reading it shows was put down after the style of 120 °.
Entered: 95 °
